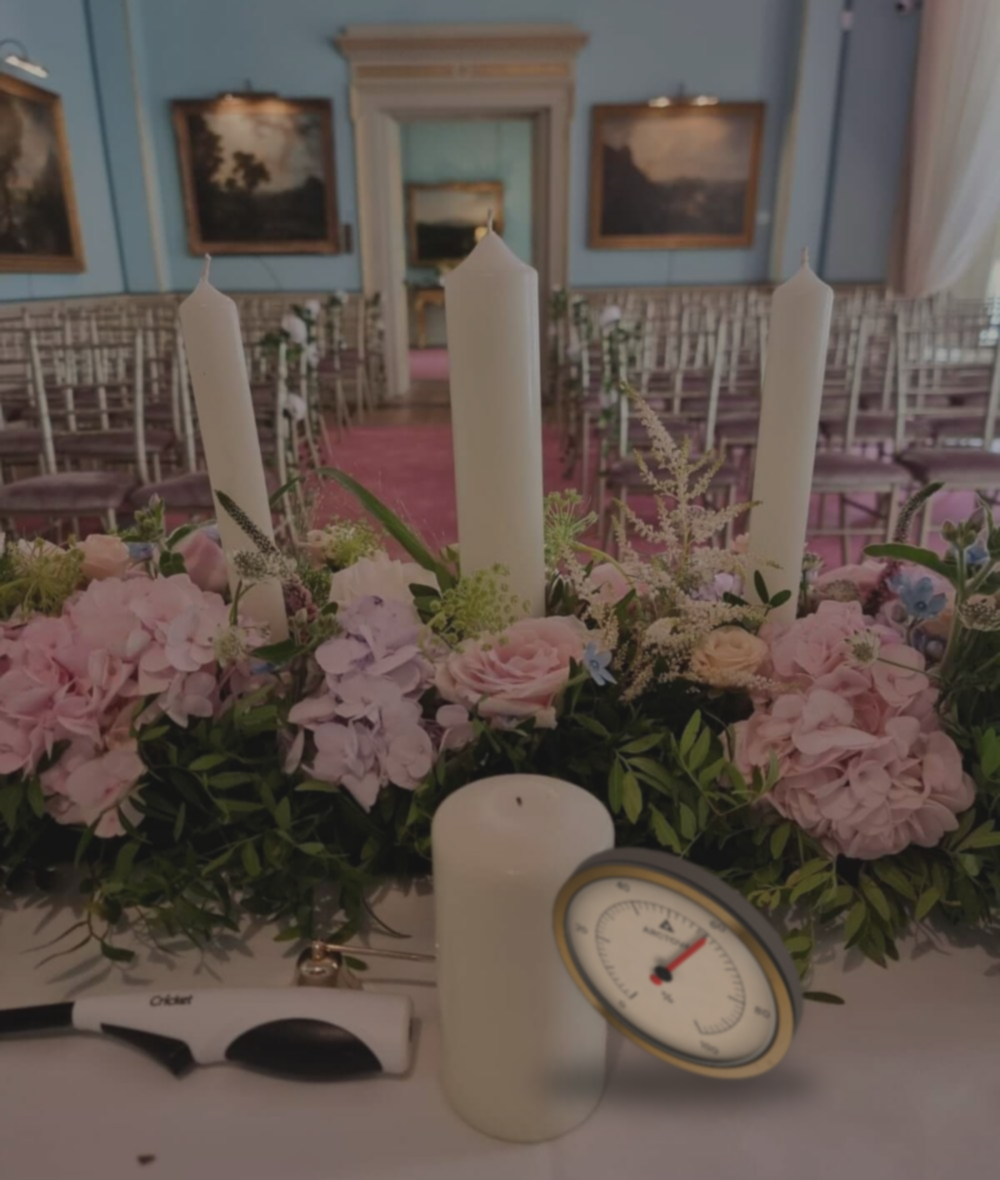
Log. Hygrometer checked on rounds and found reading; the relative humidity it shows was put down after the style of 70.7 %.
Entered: 60 %
